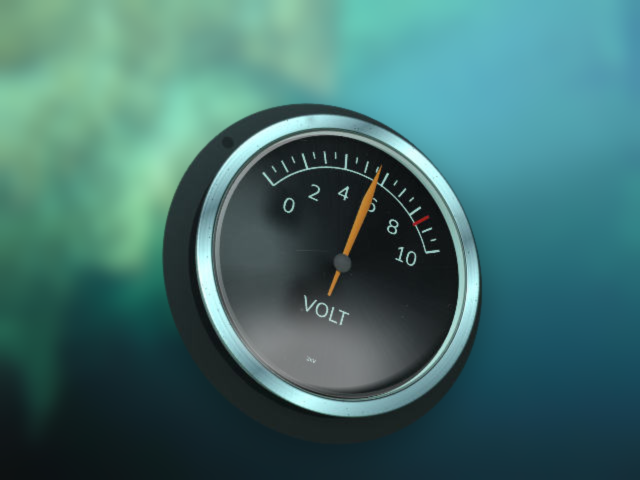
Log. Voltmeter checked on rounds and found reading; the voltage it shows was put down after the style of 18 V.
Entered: 5.5 V
